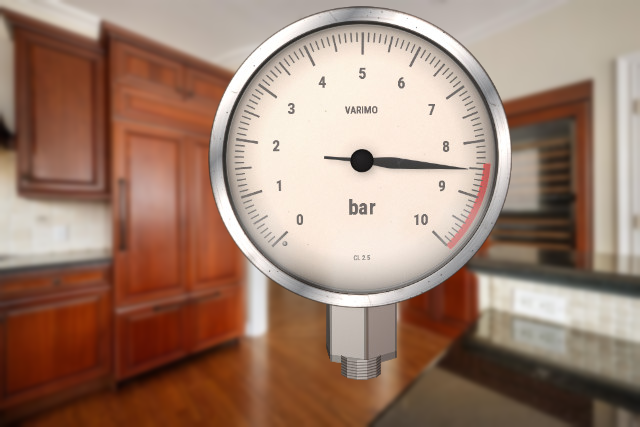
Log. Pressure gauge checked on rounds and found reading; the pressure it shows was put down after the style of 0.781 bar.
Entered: 8.5 bar
